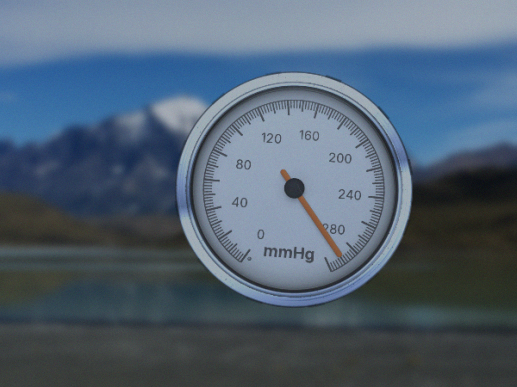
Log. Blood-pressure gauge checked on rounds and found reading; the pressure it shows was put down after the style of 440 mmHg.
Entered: 290 mmHg
